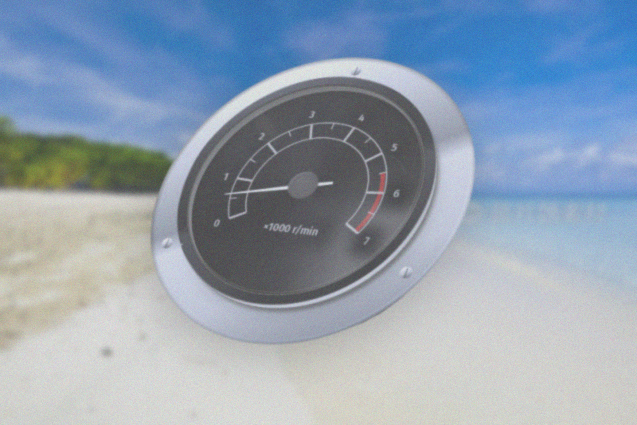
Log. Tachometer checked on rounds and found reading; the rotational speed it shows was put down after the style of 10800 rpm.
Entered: 500 rpm
